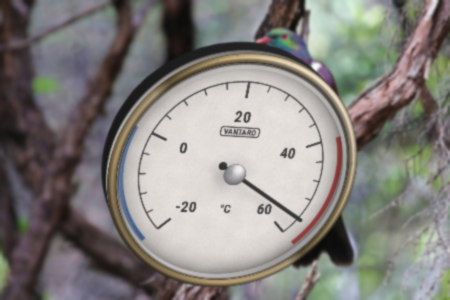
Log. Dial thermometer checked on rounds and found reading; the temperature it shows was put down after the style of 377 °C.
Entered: 56 °C
